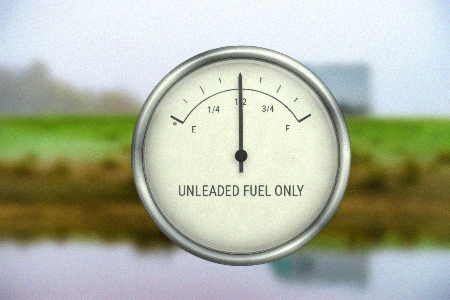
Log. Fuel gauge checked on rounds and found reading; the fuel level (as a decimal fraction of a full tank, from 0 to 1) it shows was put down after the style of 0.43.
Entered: 0.5
